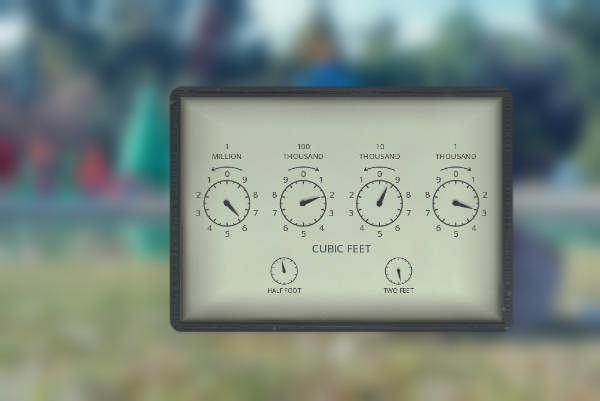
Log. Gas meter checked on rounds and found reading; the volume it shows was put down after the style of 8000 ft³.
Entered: 619300 ft³
